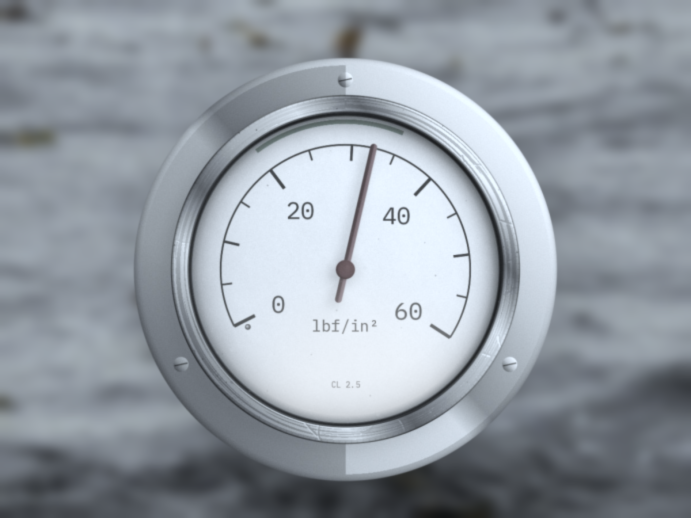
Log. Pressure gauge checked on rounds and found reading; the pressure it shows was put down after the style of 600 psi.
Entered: 32.5 psi
